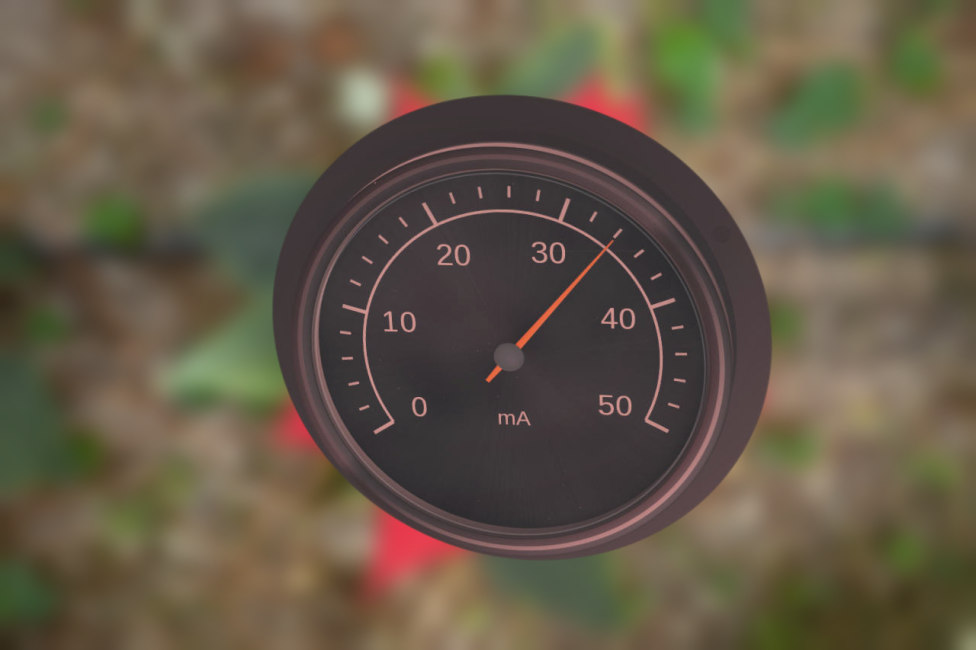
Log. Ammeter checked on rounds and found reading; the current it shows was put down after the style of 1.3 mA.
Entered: 34 mA
